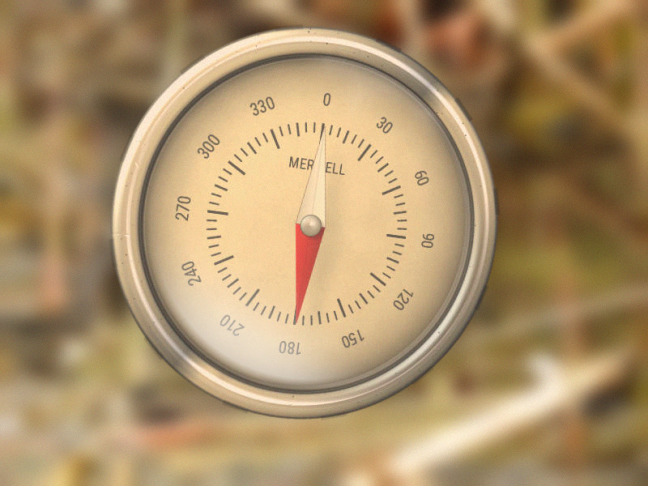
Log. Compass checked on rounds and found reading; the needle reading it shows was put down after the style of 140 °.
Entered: 180 °
